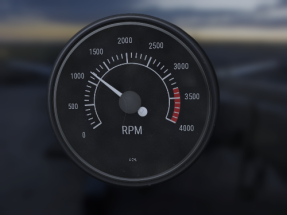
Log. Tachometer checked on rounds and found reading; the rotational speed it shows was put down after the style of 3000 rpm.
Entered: 1200 rpm
